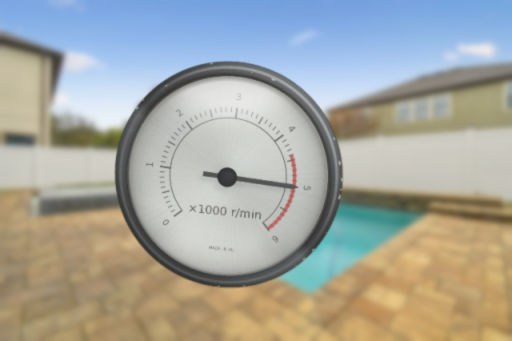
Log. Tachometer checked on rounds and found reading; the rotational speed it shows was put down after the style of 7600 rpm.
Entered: 5000 rpm
